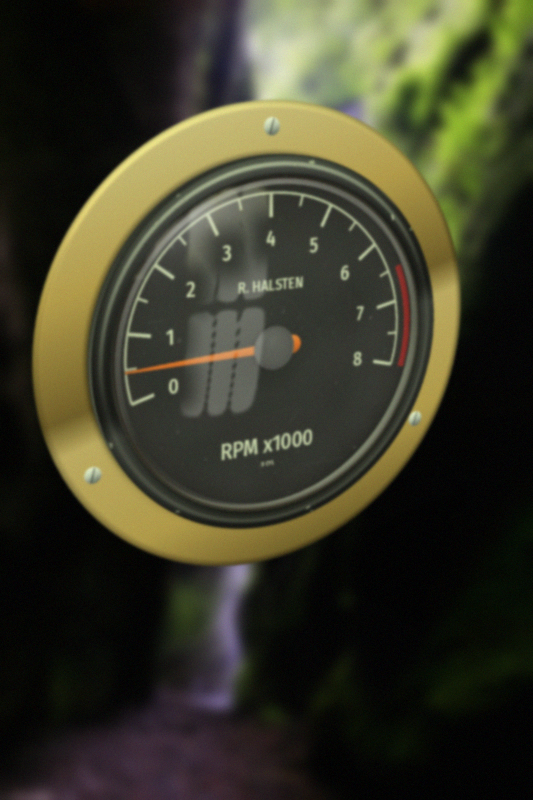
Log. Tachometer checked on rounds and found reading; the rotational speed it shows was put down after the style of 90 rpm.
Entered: 500 rpm
